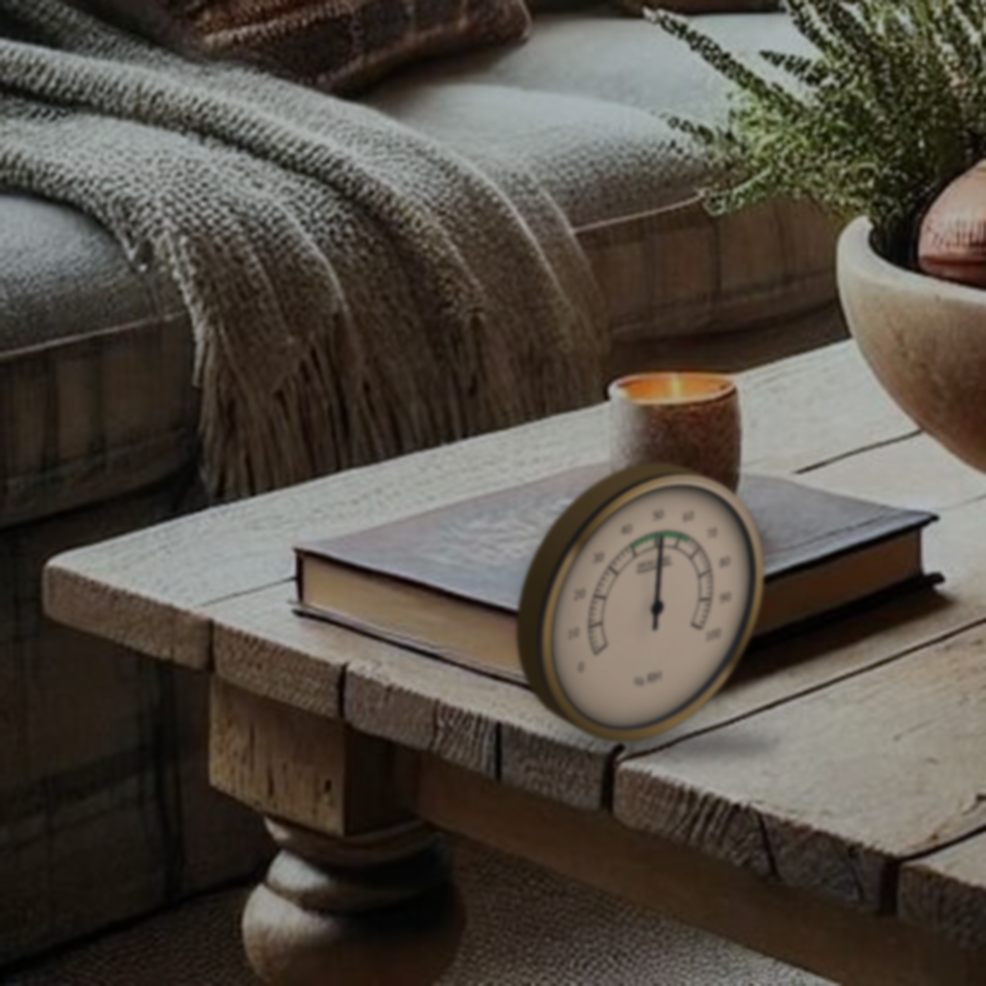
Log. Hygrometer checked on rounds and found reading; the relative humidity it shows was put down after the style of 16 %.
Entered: 50 %
